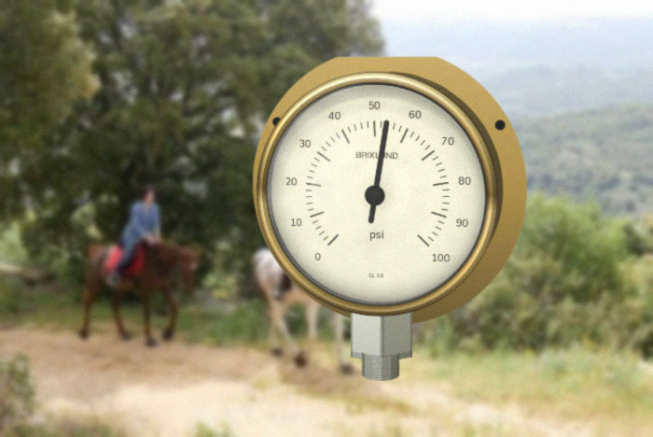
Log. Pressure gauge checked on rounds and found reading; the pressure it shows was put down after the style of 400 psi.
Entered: 54 psi
